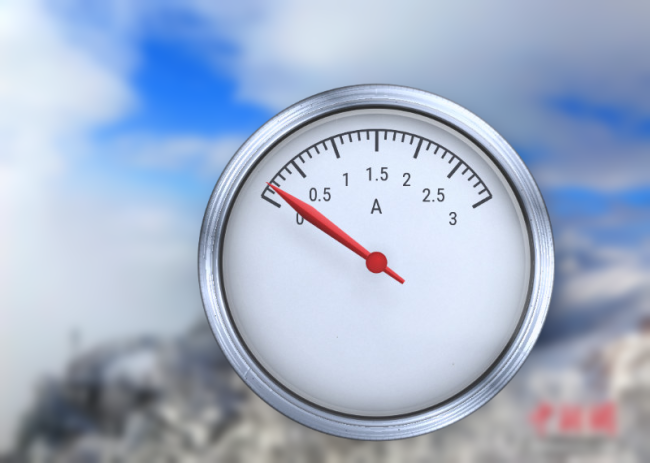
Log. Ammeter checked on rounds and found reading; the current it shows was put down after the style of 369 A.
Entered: 0.15 A
